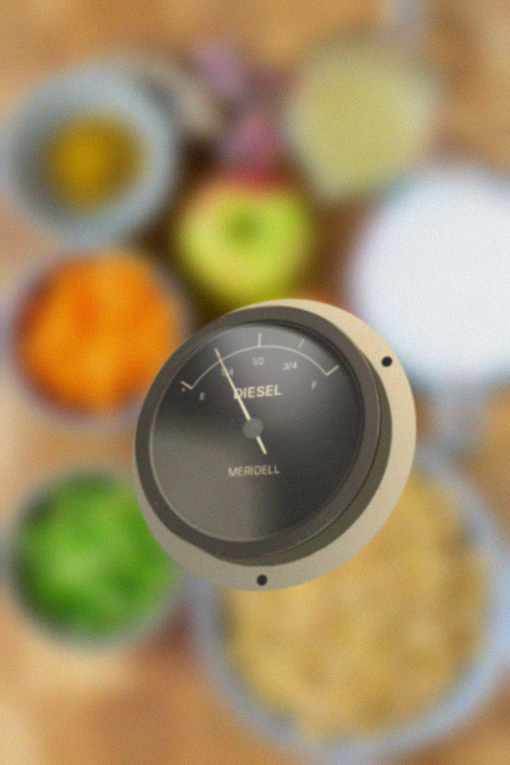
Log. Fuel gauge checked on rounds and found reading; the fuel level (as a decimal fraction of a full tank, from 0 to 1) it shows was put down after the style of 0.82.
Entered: 0.25
